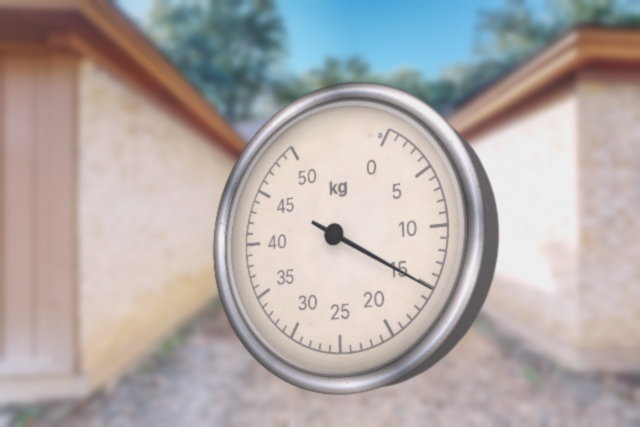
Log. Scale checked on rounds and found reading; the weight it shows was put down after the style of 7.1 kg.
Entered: 15 kg
